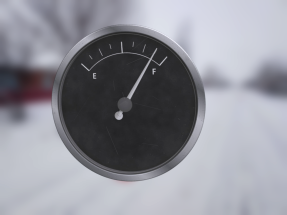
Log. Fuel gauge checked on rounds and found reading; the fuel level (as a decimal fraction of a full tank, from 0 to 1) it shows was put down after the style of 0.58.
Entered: 0.875
